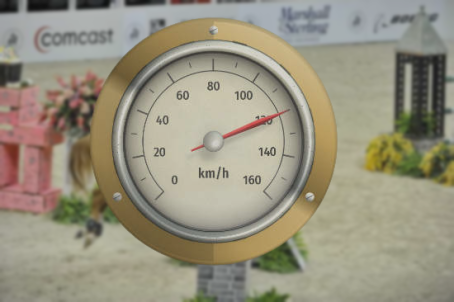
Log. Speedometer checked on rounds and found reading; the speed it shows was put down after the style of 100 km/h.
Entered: 120 km/h
